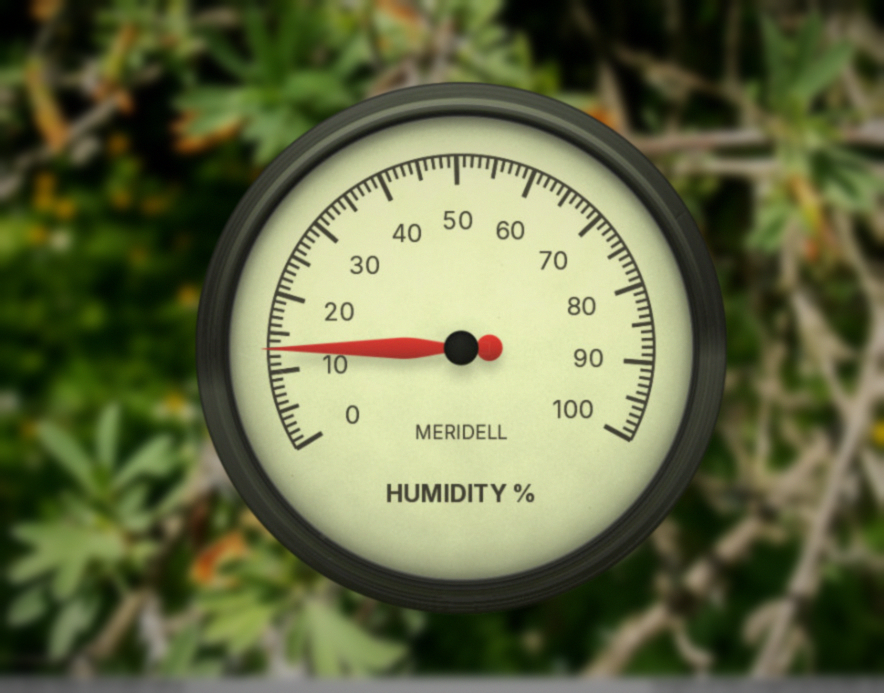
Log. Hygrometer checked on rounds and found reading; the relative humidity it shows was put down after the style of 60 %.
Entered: 13 %
